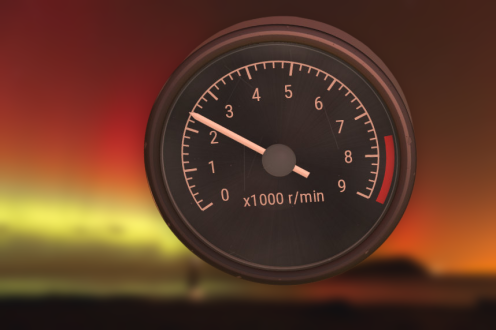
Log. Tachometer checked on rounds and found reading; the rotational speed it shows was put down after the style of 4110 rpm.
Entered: 2400 rpm
